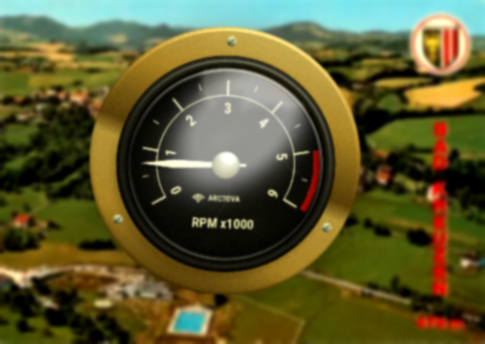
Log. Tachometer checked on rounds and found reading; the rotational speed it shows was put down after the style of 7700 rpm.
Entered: 750 rpm
